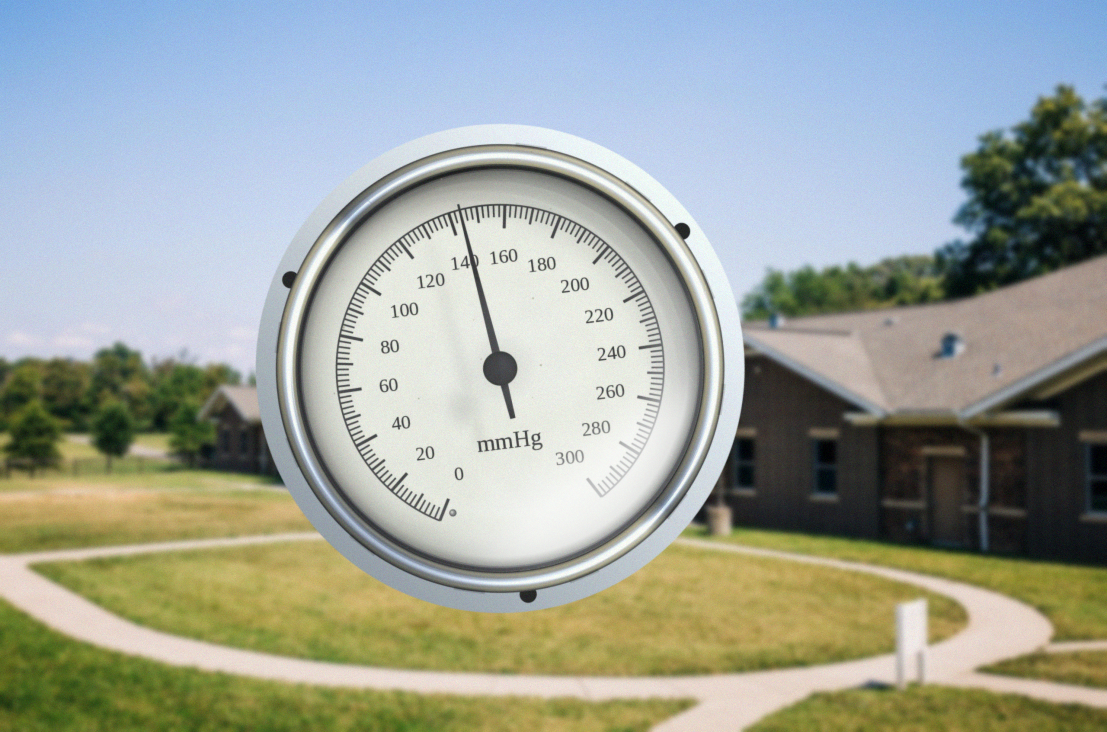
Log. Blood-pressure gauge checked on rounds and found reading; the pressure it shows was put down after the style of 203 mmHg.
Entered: 144 mmHg
